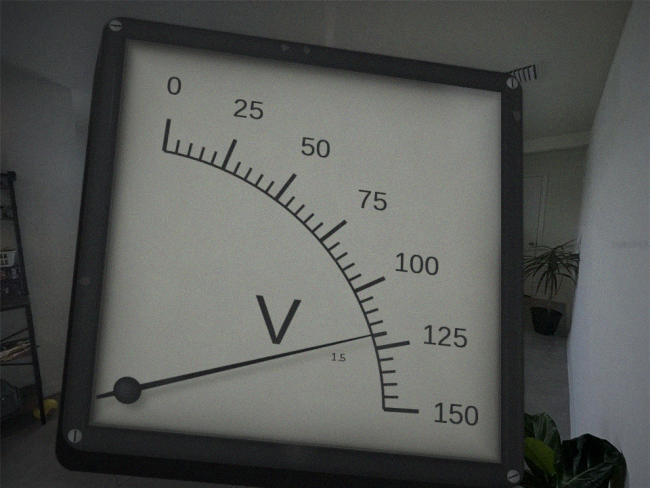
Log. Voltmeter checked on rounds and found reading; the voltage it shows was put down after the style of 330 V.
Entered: 120 V
